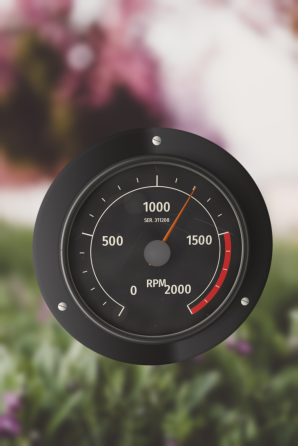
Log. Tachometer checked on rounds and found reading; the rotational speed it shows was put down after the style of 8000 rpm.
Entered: 1200 rpm
